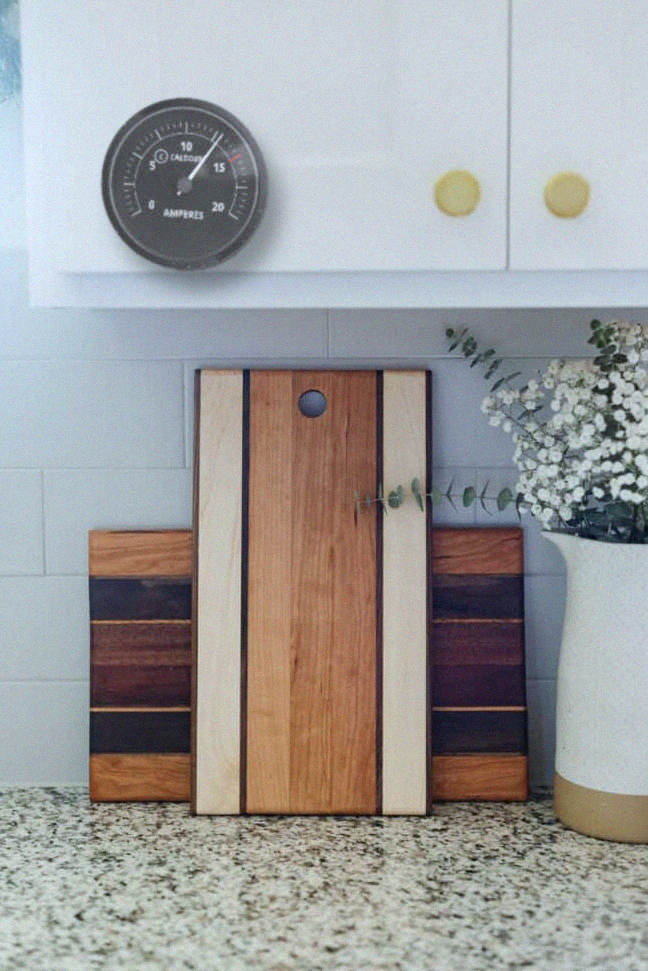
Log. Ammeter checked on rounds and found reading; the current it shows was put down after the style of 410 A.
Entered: 13 A
